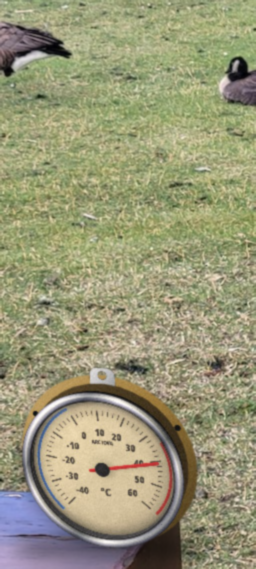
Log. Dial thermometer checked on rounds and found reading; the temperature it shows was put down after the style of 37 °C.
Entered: 40 °C
